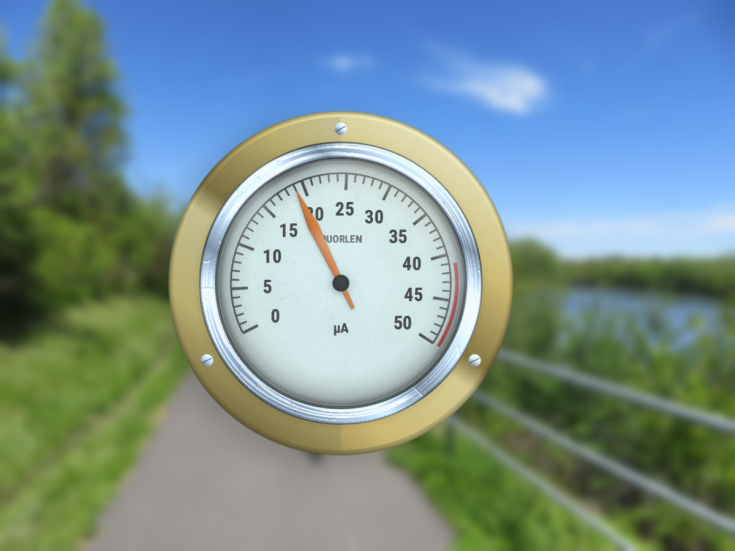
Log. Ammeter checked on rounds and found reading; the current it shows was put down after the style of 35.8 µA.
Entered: 19 µA
